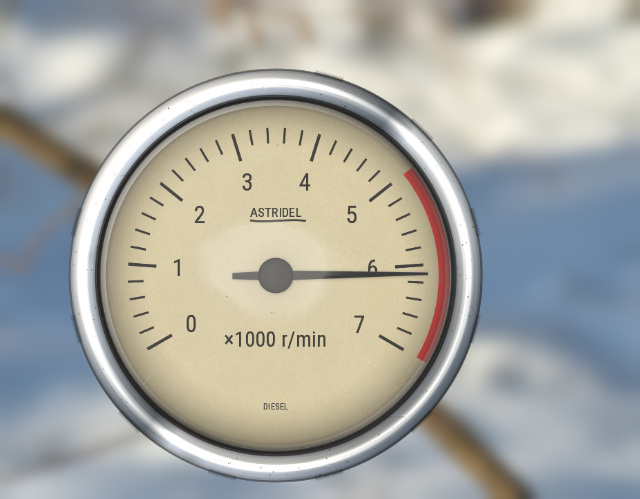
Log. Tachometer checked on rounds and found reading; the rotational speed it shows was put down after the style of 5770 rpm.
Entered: 6100 rpm
